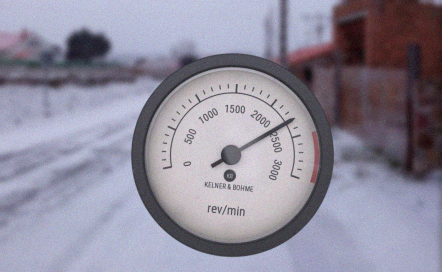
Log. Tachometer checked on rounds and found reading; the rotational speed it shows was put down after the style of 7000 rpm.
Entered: 2300 rpm
